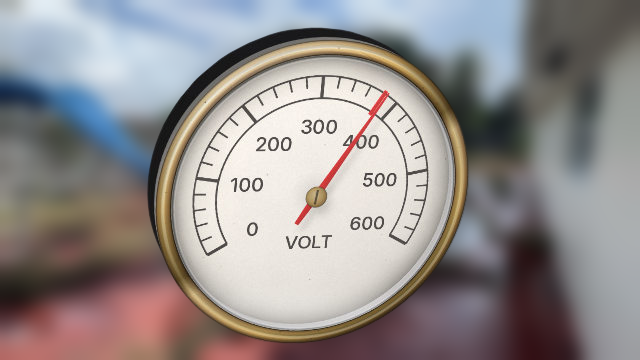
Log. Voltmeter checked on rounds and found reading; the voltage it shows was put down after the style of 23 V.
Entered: 380 V
